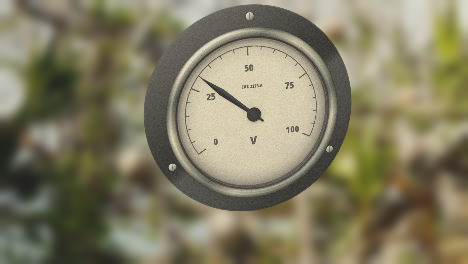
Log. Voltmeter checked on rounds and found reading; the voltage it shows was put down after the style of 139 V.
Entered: 30 V
